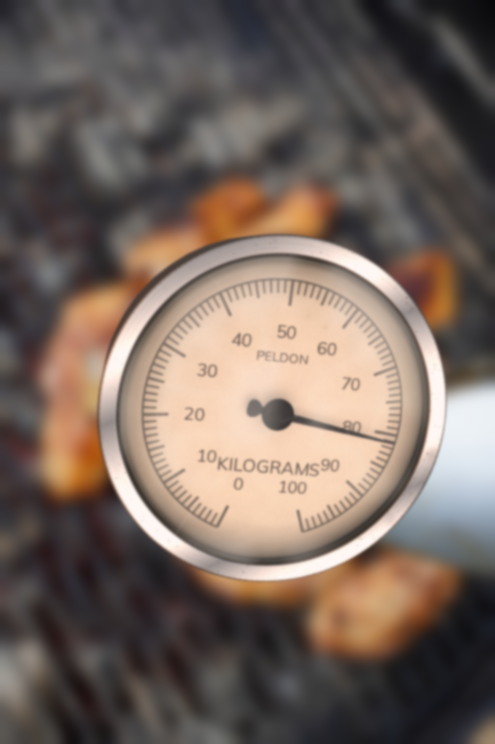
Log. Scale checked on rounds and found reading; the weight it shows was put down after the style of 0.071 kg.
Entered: 81 kg
